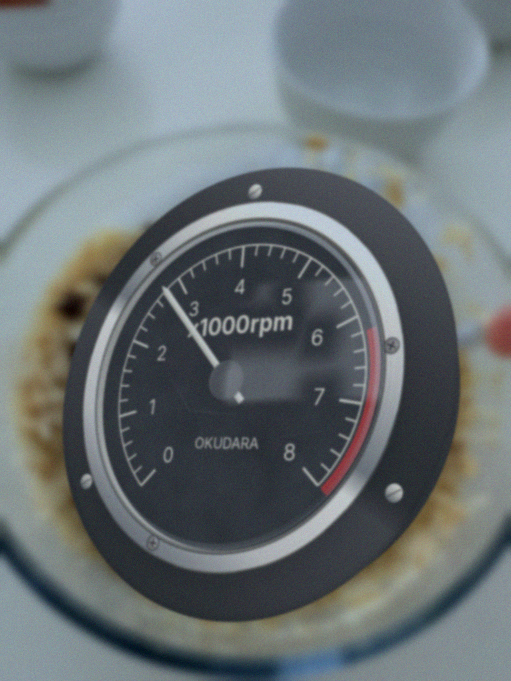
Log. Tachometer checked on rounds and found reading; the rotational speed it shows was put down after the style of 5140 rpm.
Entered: 2800 rpm
